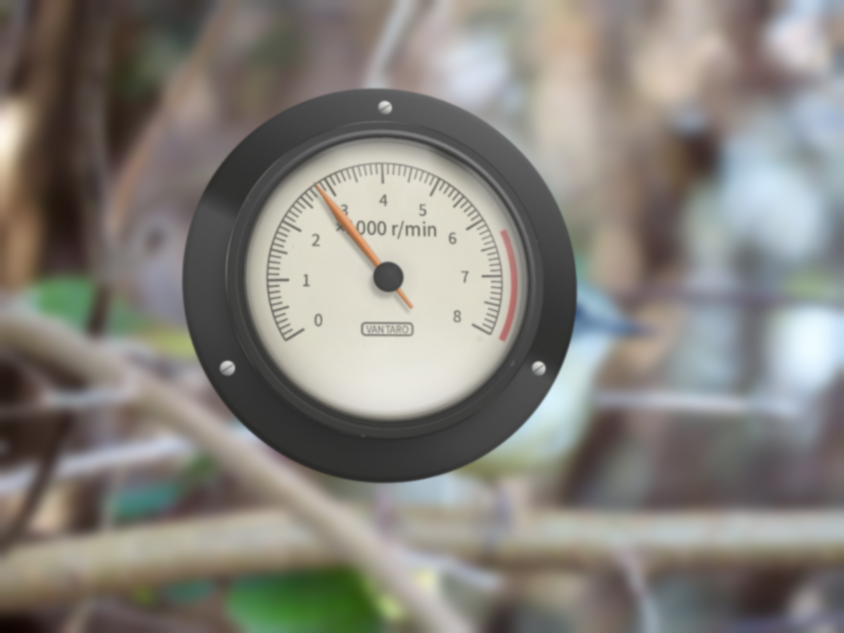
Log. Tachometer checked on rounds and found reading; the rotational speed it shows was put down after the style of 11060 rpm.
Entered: 2800 rpm
